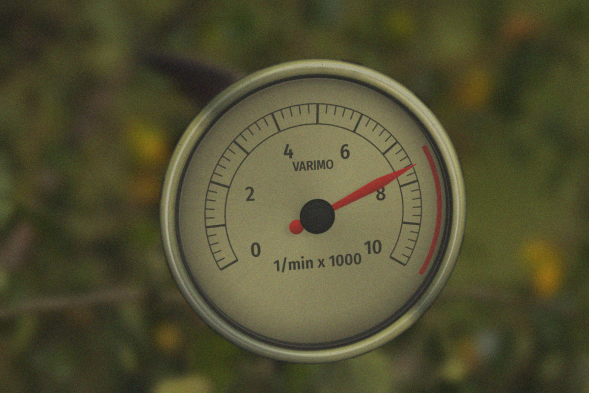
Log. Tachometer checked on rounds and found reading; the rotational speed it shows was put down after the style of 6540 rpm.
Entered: 7600 rpm
